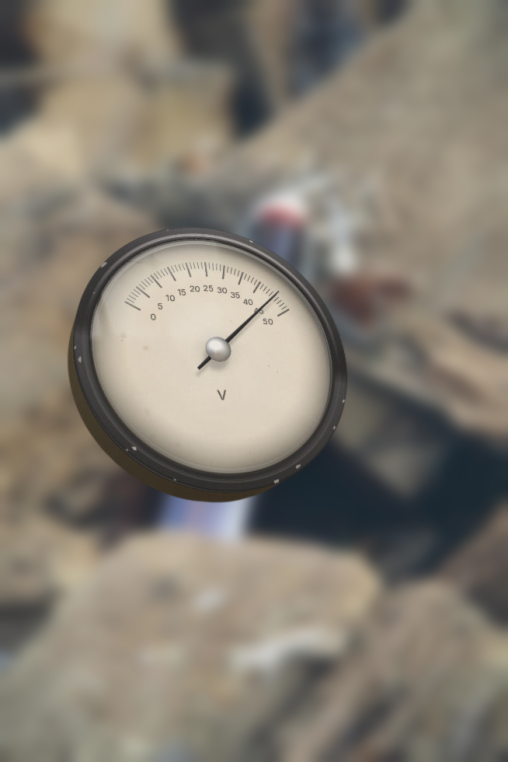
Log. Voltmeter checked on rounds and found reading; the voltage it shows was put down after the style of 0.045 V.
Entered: 45 V
